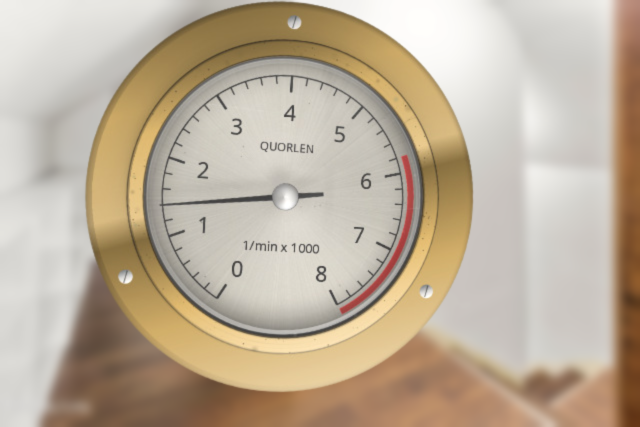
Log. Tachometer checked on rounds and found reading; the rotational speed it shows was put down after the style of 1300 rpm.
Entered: 1400 rpm
